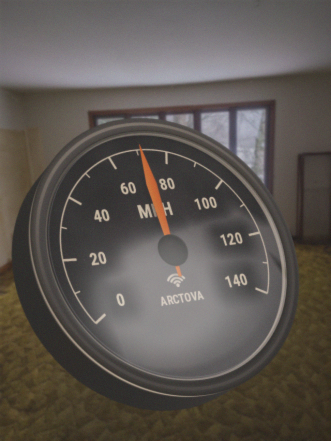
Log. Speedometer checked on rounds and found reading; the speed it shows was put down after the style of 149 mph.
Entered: 70 mph
